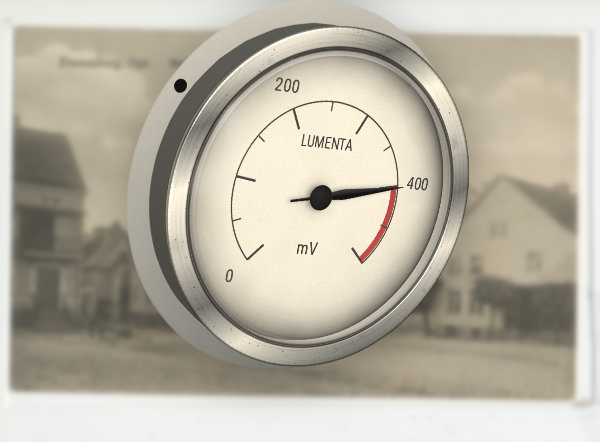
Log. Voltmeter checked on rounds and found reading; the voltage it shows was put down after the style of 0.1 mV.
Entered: 400 mV
